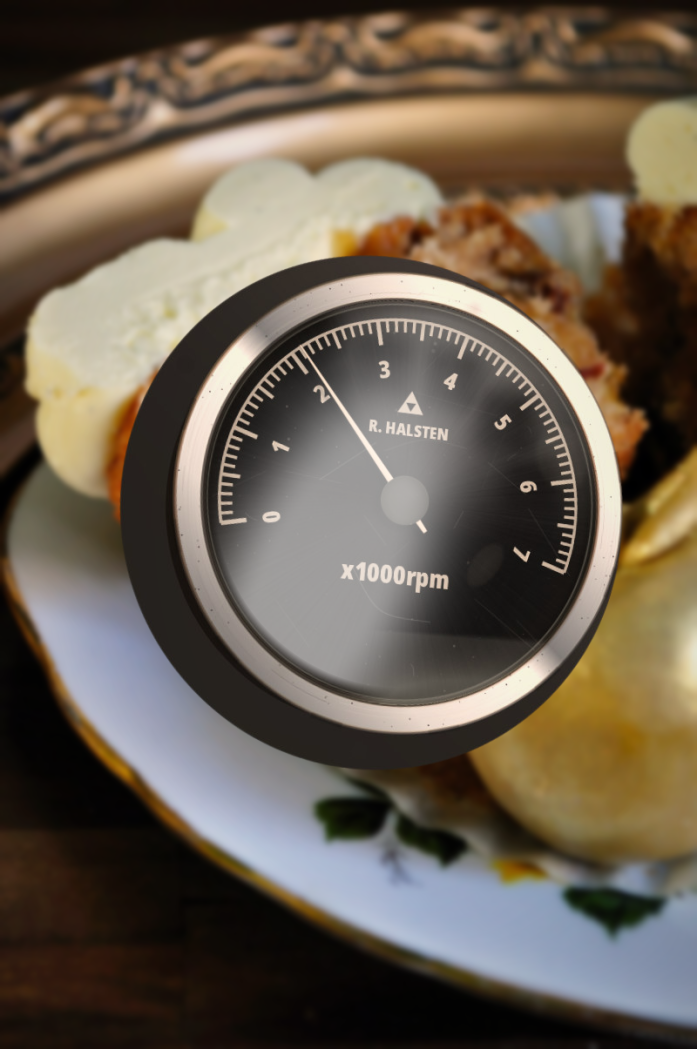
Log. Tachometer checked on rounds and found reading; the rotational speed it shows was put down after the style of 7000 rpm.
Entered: 2100 rpm
